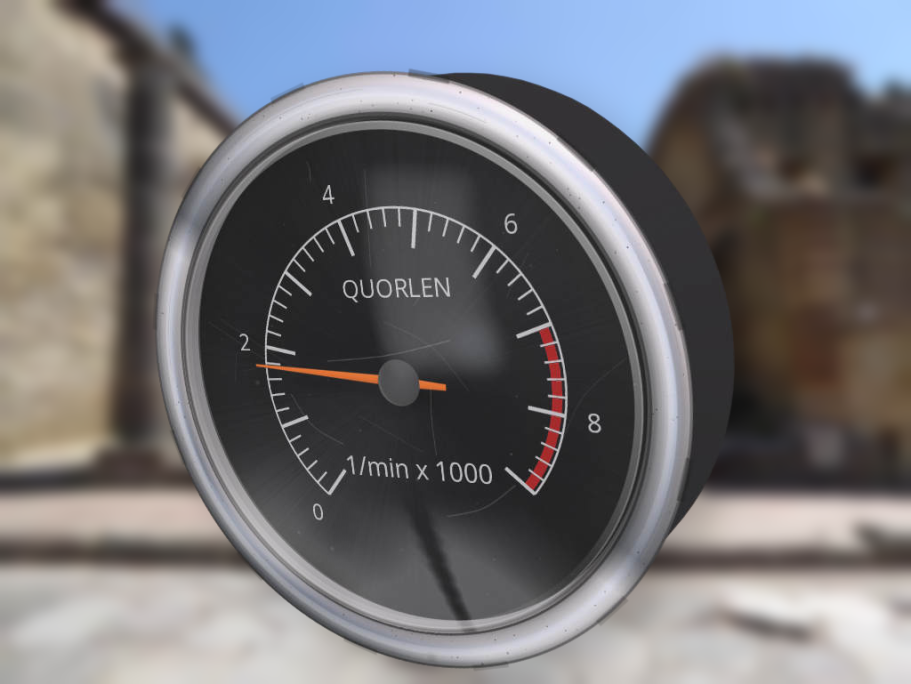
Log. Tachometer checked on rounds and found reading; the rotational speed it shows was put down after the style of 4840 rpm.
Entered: 1800 rpm
